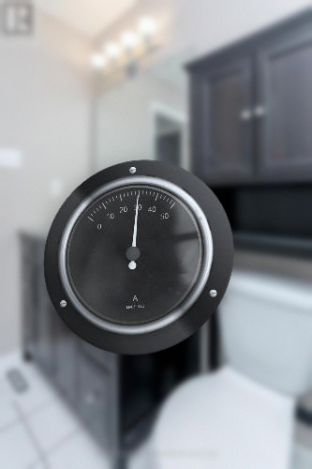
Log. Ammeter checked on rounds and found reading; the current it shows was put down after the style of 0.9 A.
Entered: 30 A
